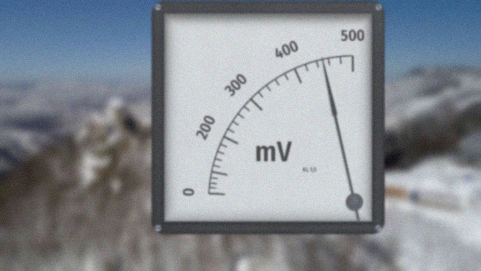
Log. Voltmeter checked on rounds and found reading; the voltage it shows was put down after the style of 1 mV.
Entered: 450 mV
